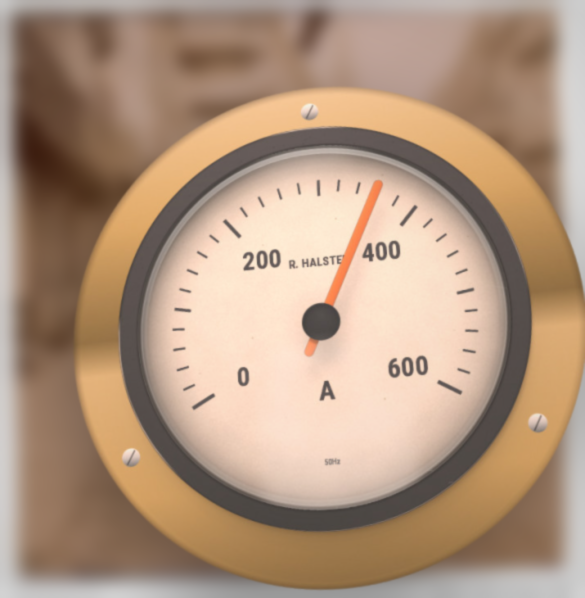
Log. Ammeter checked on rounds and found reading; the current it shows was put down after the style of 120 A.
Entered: 360 A
